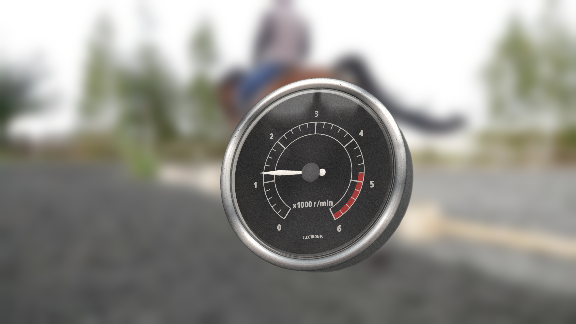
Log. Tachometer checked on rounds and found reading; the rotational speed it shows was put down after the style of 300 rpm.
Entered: 1200 rpm
